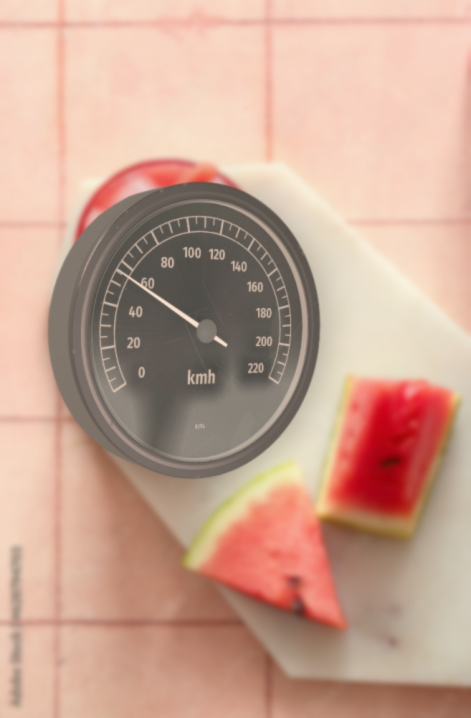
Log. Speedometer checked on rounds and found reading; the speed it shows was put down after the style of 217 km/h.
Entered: 55 km/h
